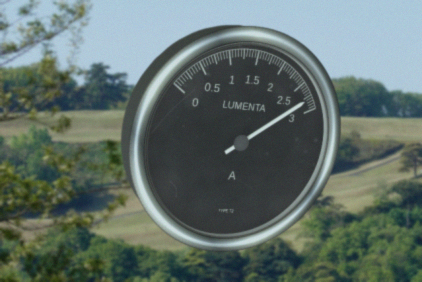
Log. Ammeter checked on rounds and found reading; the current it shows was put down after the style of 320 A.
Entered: 2.75 A
